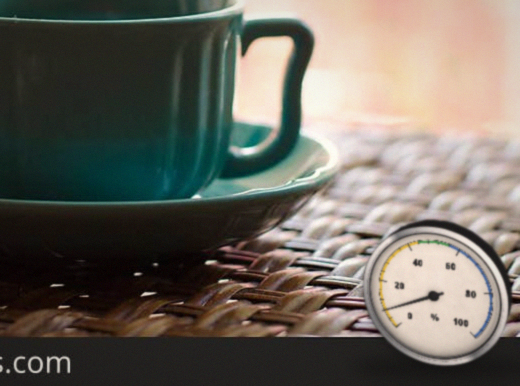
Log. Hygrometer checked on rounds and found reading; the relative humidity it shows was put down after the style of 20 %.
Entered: 8 %
